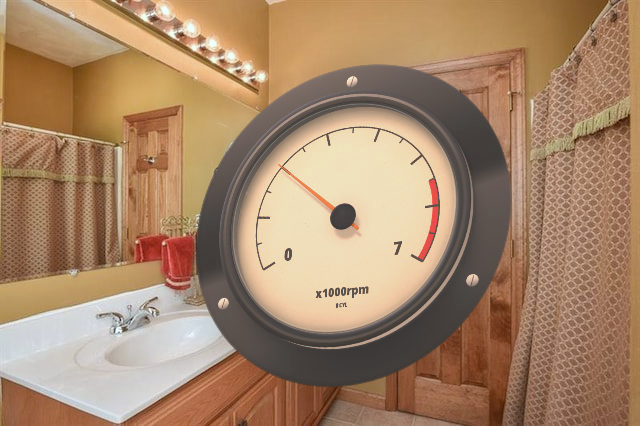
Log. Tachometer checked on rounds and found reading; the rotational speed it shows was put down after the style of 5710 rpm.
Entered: 2000 rpm
